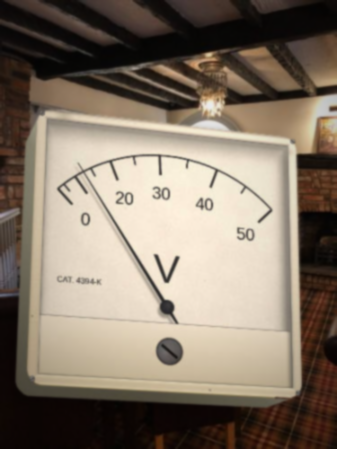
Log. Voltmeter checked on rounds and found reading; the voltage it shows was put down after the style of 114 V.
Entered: 12.5 V
